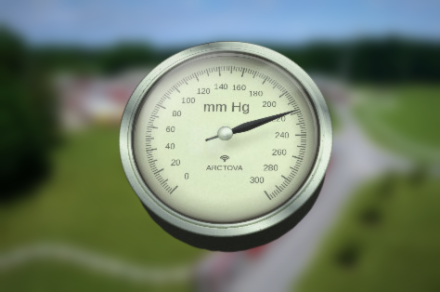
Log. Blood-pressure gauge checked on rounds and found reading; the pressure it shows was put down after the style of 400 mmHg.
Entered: 220 mmHg
